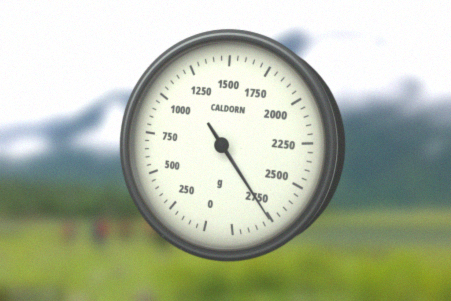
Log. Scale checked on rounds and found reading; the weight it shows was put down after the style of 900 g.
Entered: 2750 g
